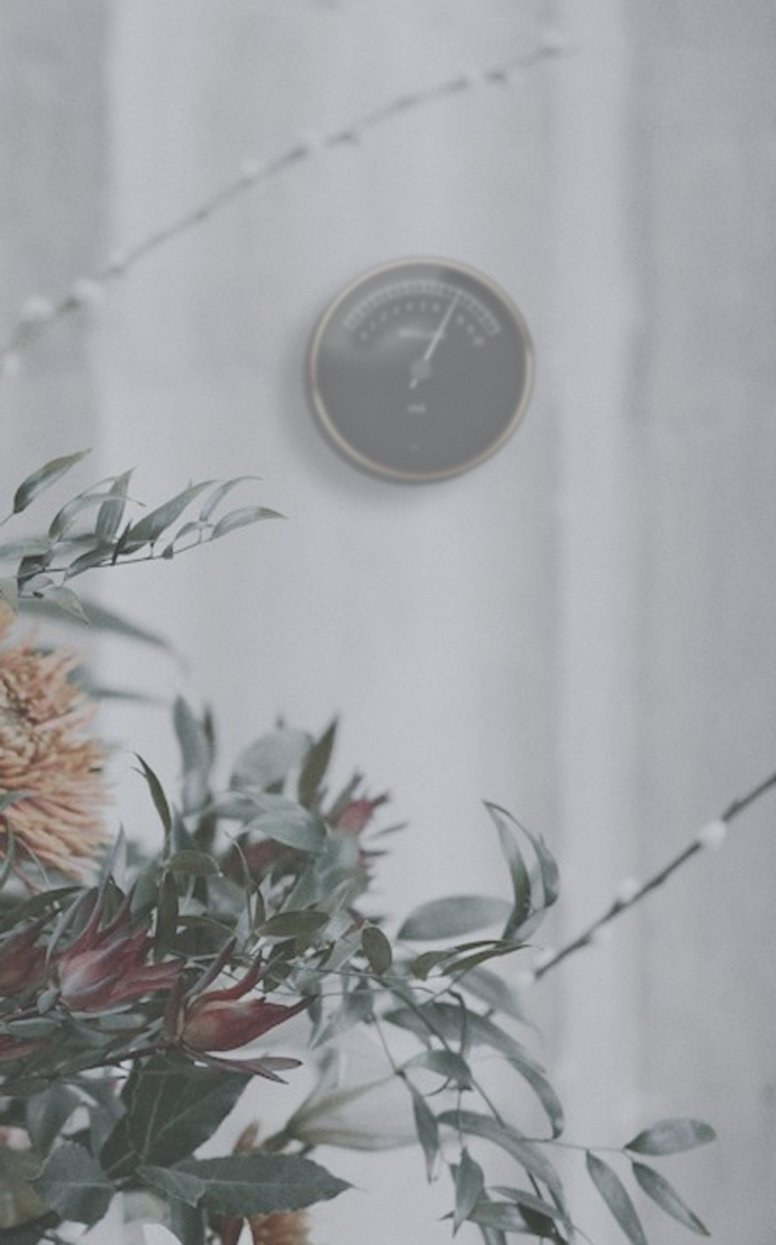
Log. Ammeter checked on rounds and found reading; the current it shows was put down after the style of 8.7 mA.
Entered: 7 mA
